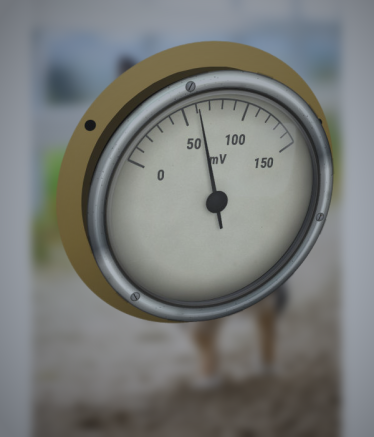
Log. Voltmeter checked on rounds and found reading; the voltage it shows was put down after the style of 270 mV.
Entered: 60 mV
